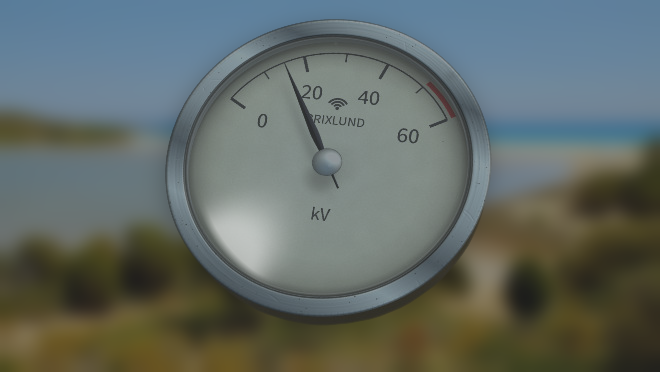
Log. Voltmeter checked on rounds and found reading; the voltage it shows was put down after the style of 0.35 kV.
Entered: 15 kV
